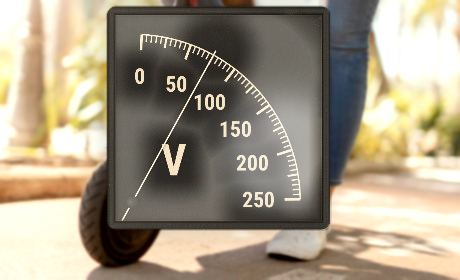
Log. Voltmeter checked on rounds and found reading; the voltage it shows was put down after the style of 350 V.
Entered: 75 V
